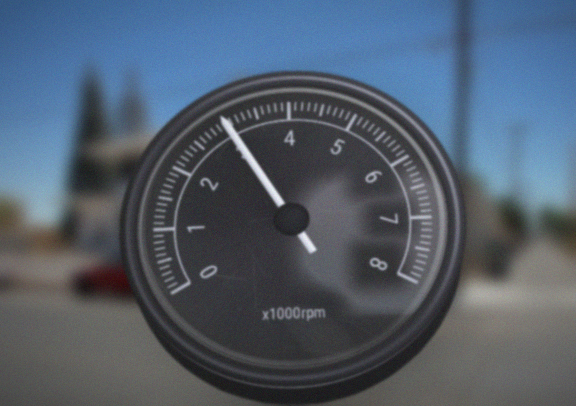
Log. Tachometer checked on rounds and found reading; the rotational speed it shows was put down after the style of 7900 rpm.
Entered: 3000 rpm
